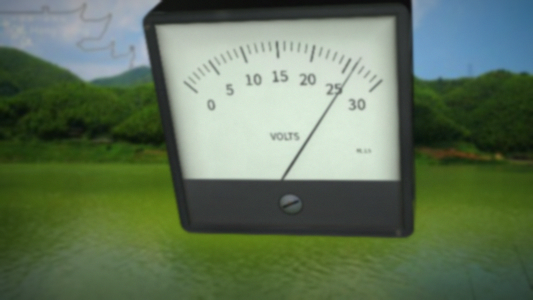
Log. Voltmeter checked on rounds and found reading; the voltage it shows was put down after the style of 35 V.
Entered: 26 V
